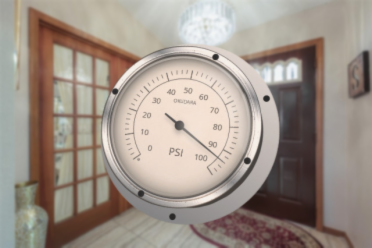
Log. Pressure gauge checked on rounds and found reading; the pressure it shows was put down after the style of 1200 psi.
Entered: 94 psi
